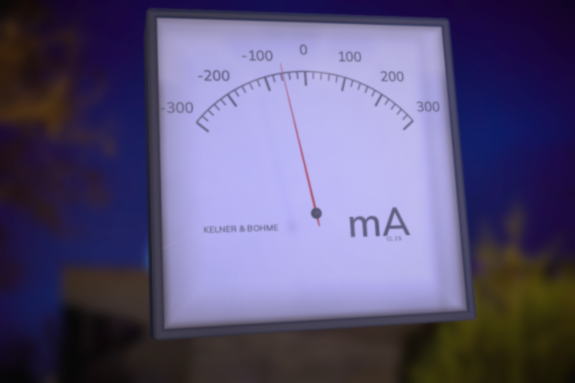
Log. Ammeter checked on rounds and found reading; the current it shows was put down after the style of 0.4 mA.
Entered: -60 mA
